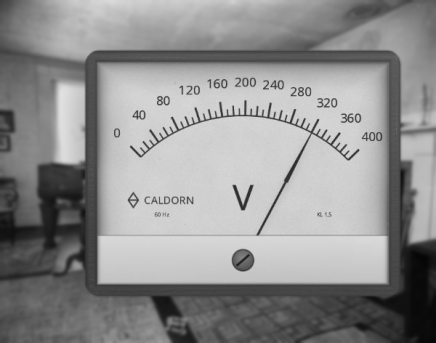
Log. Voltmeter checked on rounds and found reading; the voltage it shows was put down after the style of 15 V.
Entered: 320 V
